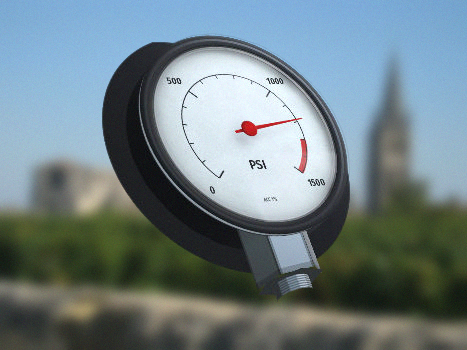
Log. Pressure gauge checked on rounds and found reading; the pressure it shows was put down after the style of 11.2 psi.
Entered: 1200 psi
